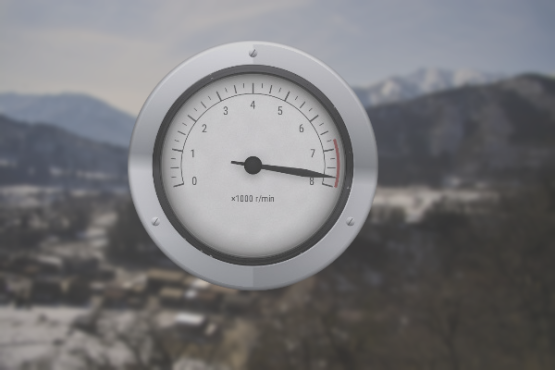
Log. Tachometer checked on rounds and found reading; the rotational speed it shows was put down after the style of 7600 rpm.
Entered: 7750 rpm
